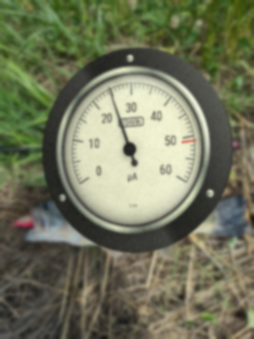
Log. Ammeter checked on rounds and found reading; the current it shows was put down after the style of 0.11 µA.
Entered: 25 µA
